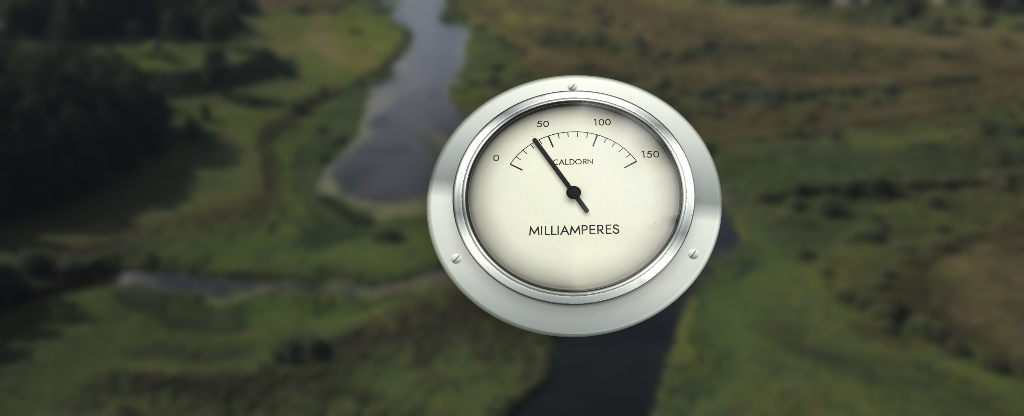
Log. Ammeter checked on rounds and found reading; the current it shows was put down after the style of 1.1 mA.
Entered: 35 mA
